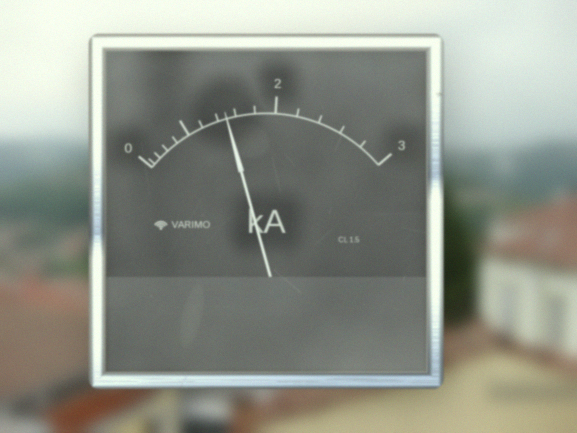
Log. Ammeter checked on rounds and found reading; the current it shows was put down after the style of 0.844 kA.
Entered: 1.5 kA
